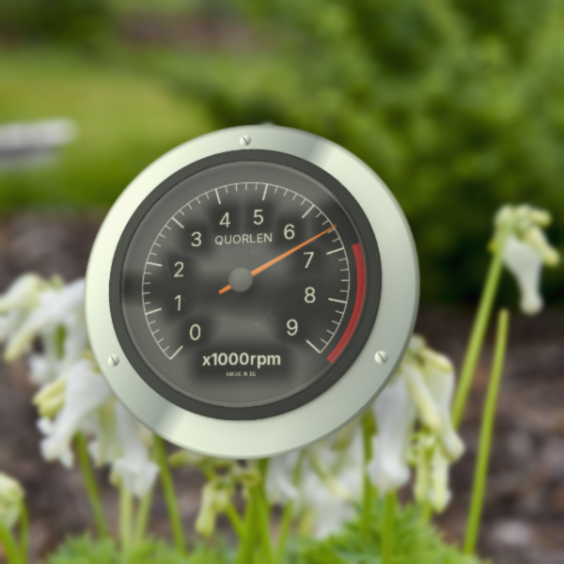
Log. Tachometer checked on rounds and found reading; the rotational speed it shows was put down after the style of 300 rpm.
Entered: 6600 rpm
